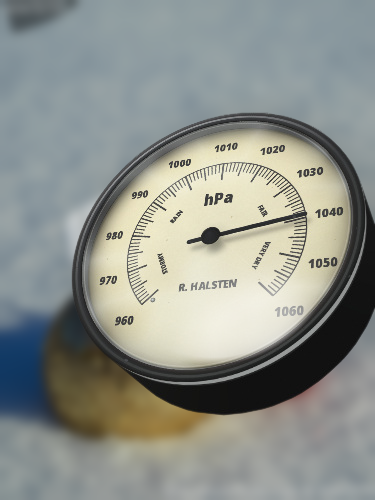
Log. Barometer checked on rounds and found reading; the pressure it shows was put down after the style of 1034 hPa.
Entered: 1040 hPa
